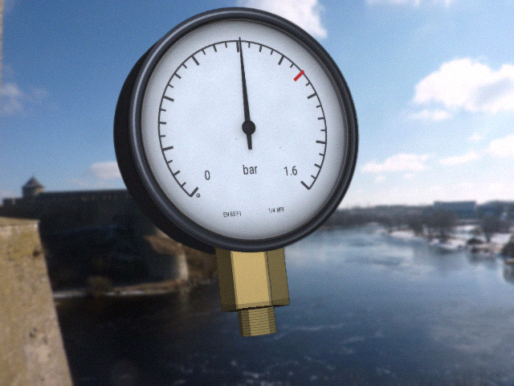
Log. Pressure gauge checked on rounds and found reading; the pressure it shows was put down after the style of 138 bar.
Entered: 0.8 bar
